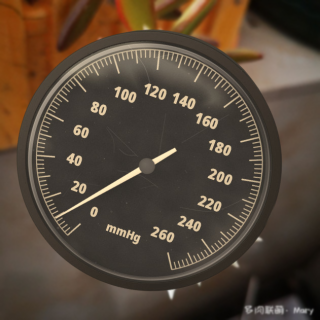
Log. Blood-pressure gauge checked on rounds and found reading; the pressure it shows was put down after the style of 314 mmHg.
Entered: 10 mmHg
